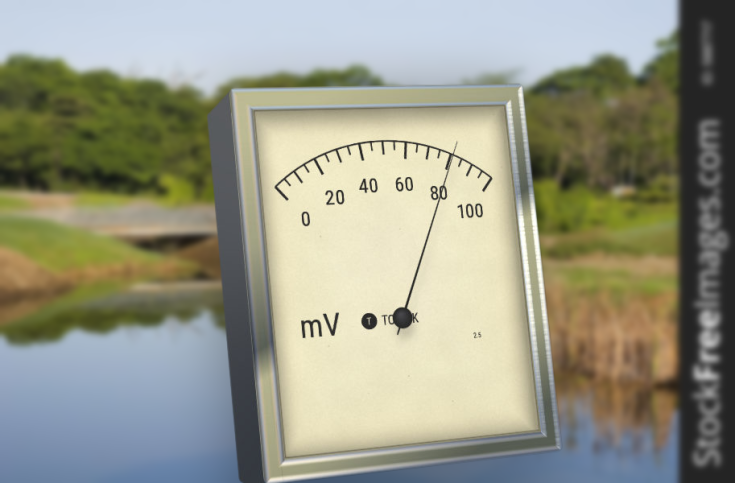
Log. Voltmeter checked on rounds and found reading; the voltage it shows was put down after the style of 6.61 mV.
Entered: 80 mV
